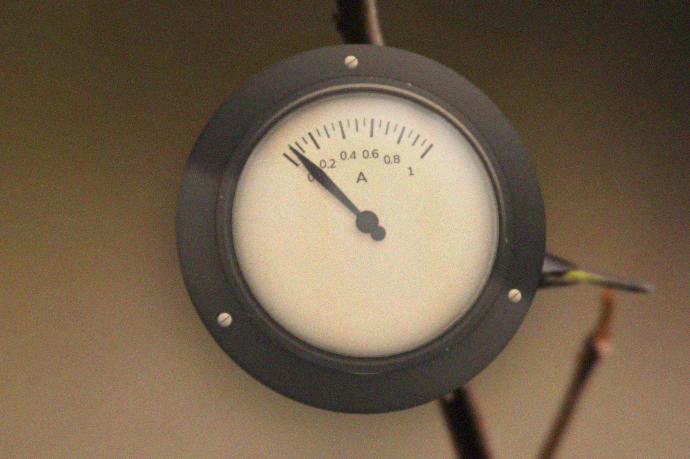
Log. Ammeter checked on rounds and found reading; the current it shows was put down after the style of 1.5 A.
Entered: 0.05 A
